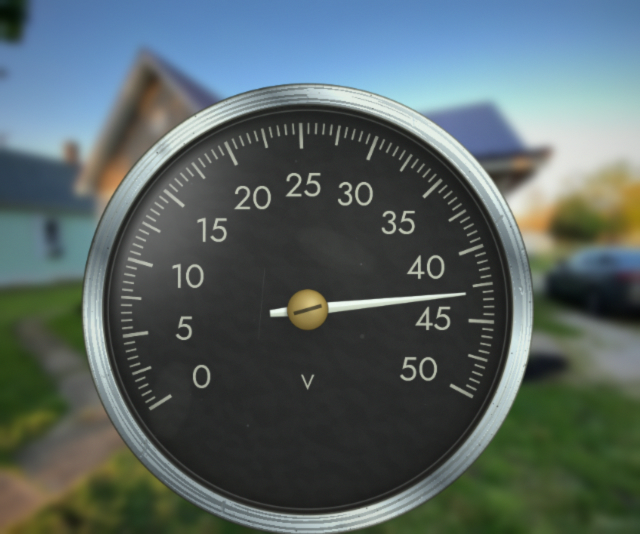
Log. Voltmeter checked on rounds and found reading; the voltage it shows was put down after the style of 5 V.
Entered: 43 V
